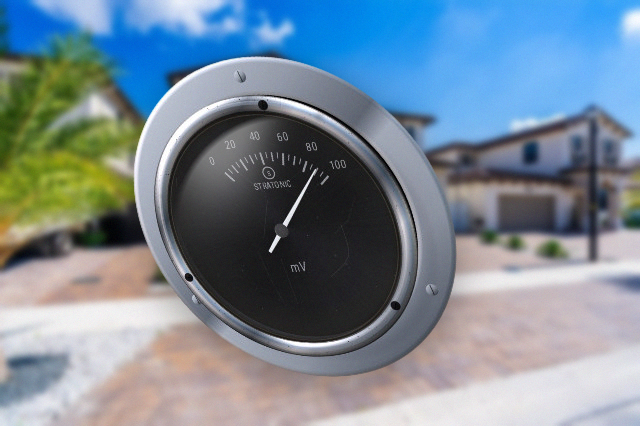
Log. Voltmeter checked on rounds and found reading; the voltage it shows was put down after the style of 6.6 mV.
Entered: 90 mV
